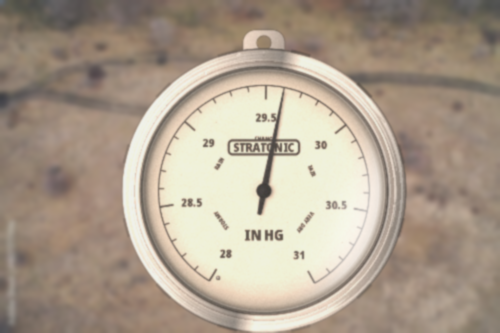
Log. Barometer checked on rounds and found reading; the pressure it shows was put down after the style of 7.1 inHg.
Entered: 29.6 inHg
